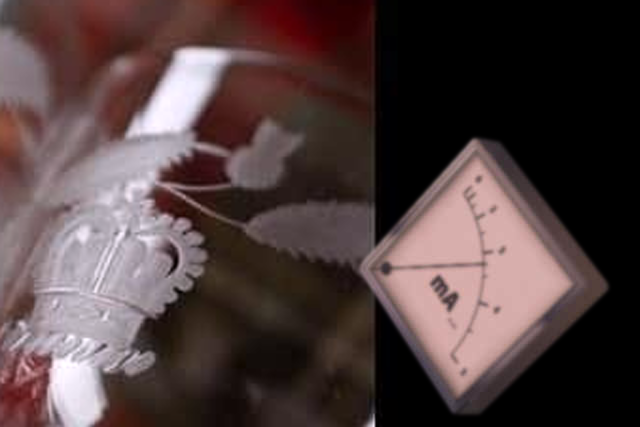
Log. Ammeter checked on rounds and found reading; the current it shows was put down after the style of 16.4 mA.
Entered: 3.25 mA
